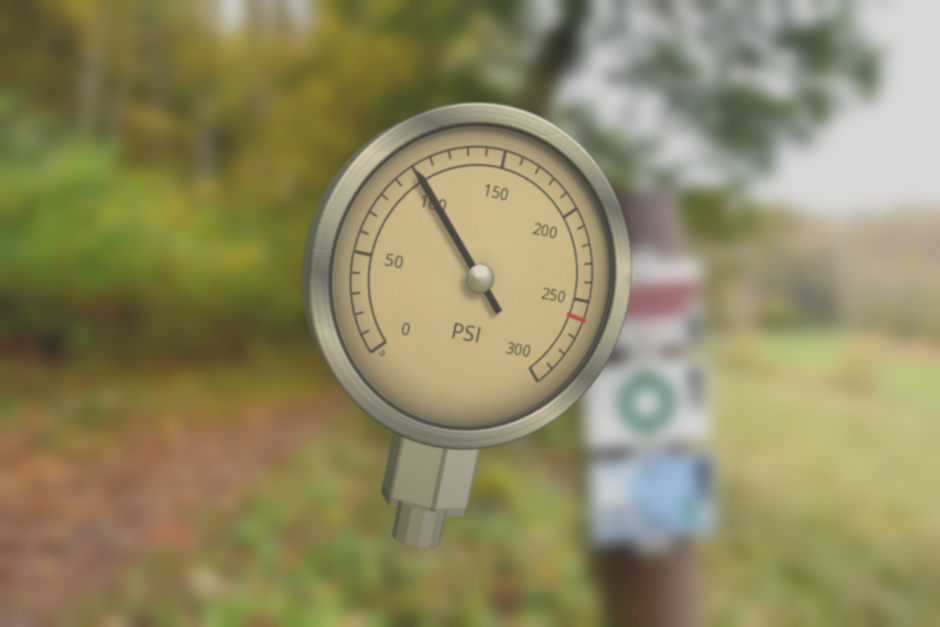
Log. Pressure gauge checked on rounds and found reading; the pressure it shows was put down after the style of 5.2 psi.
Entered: 100 psi
